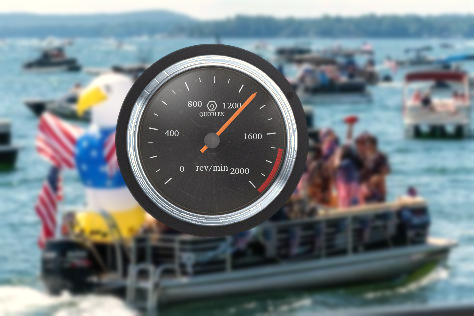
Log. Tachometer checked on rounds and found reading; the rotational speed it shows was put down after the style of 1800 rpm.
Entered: 1300 rpm
